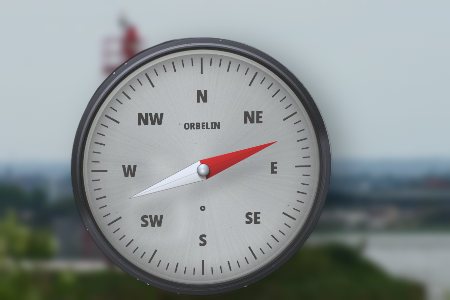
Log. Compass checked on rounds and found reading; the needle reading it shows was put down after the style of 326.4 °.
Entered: 70 °
